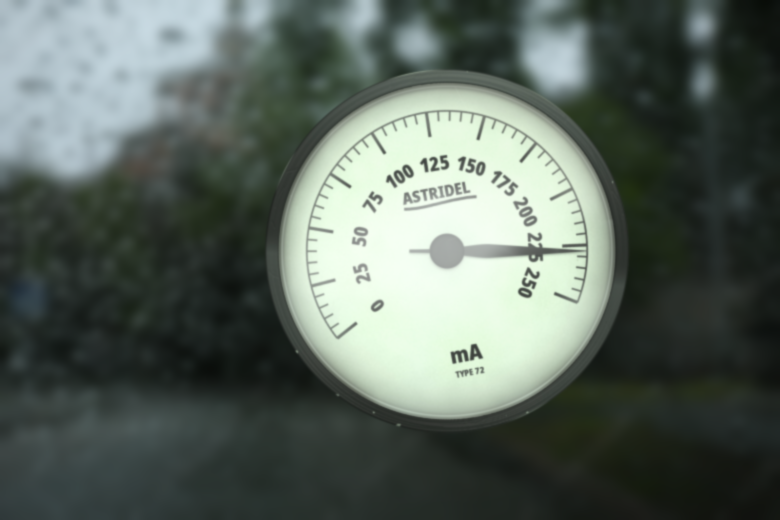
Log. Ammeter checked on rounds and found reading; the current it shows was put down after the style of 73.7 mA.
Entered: 227.5 mA
